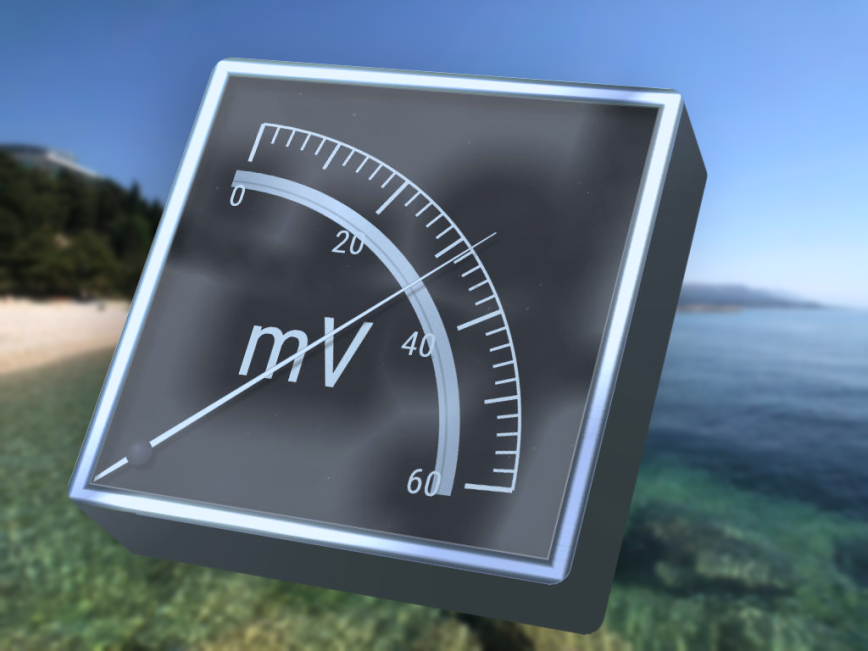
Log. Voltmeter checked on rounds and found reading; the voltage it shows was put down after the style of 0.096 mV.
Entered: 32 mV
